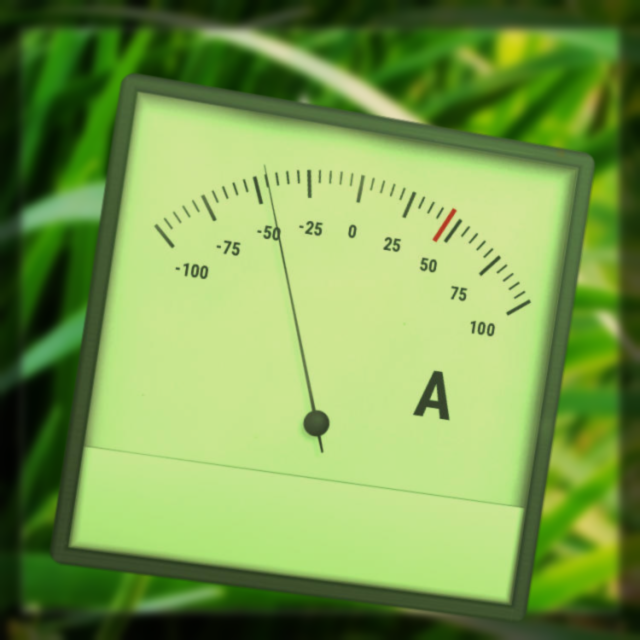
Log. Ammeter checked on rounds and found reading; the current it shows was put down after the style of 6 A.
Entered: -45 A
